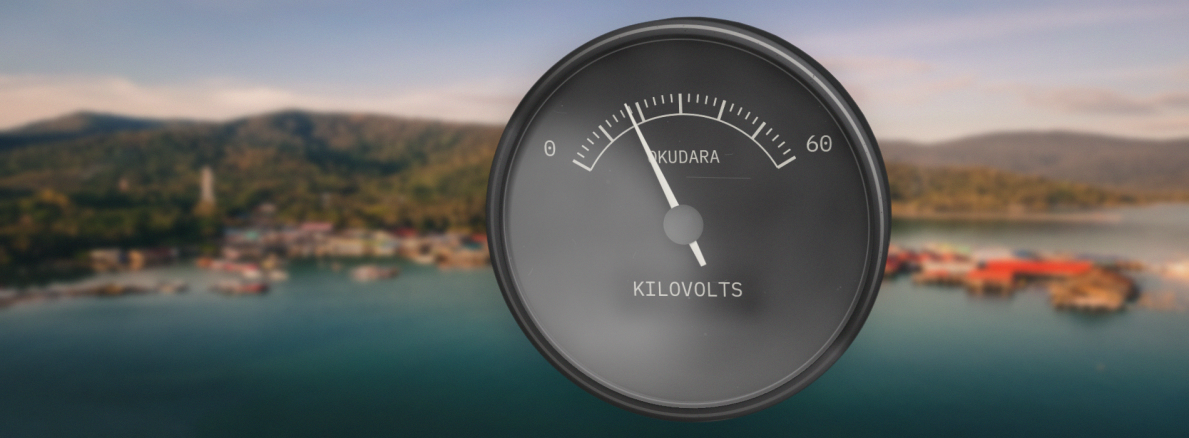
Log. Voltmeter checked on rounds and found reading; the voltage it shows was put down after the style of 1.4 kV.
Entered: 18 kV
